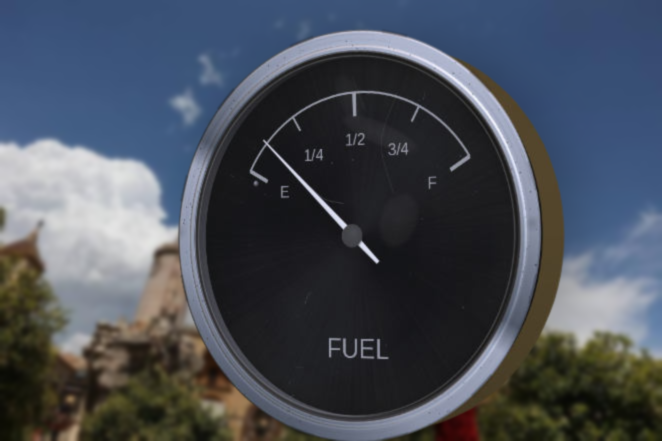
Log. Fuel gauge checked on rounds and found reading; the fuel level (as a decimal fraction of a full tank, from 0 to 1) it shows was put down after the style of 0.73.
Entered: 0.125
